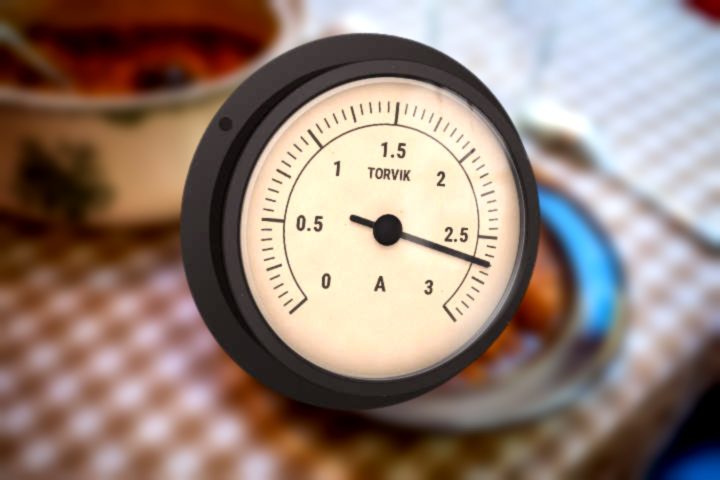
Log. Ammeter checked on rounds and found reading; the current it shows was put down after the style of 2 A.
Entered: 2.65 A
